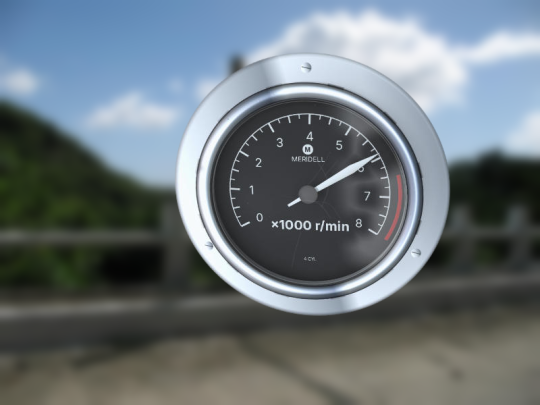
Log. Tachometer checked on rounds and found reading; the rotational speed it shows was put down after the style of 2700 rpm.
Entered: 5875 rpm
